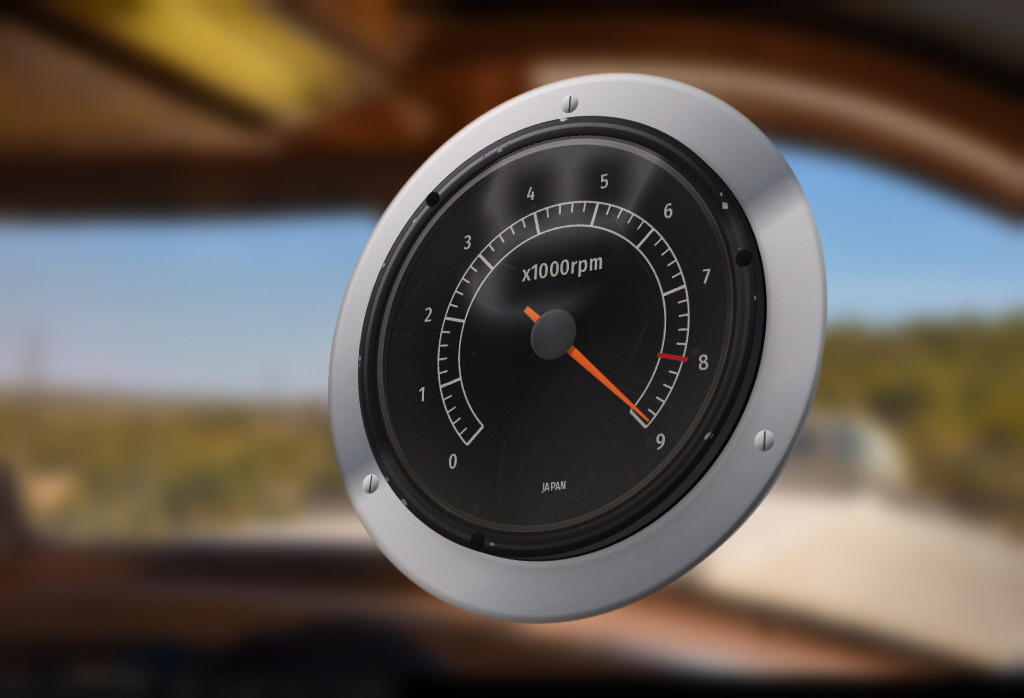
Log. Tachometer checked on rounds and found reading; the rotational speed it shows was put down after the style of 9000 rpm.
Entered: 8900 rpm
